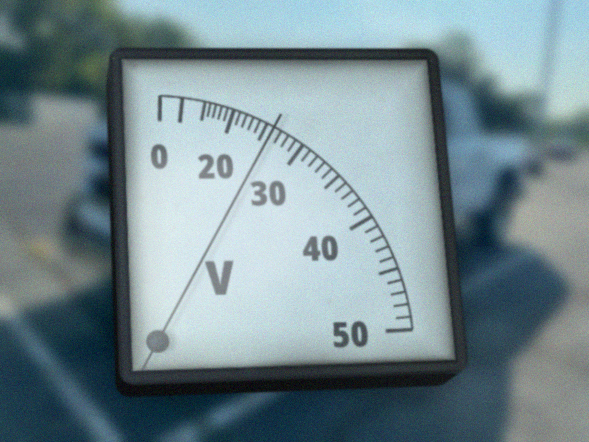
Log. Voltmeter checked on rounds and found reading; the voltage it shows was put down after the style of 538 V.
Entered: 26 V
